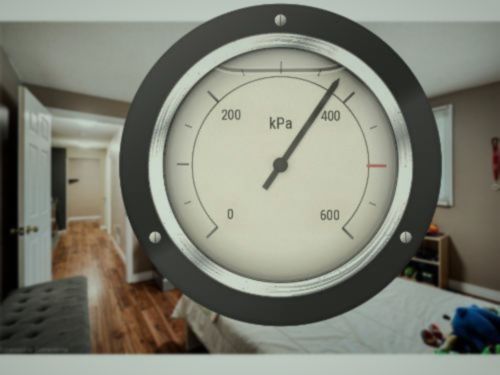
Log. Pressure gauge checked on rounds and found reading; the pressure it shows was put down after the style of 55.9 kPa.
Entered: 375 kPa
